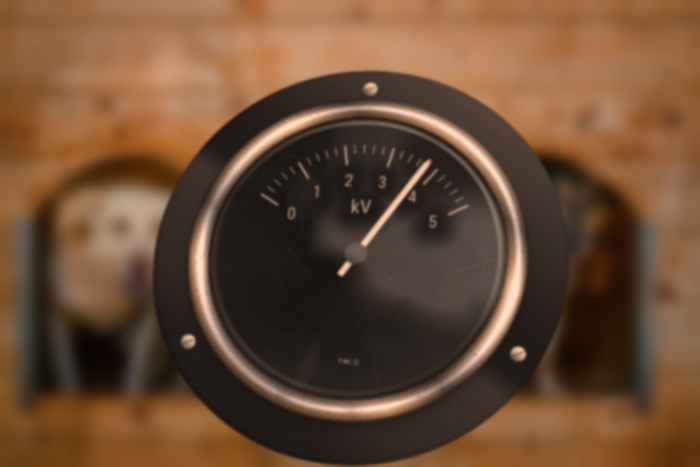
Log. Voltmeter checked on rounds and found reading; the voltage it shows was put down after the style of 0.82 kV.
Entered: 3.8 kV
